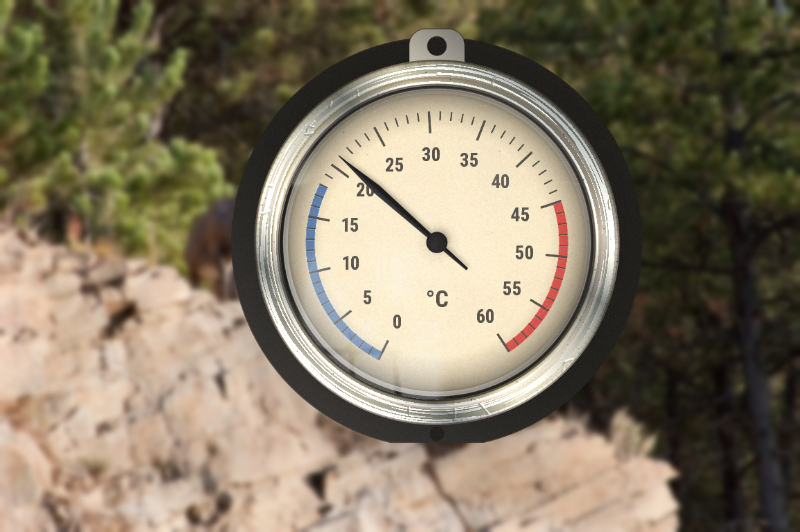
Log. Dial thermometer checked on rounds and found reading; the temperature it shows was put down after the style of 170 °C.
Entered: 21 °C
